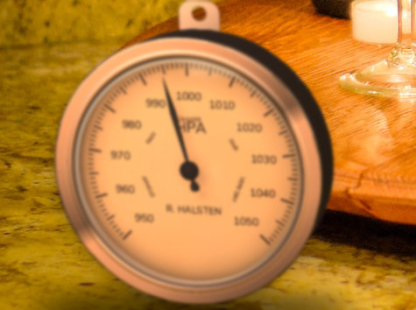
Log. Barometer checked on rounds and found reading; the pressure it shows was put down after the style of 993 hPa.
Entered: 995 hPa
